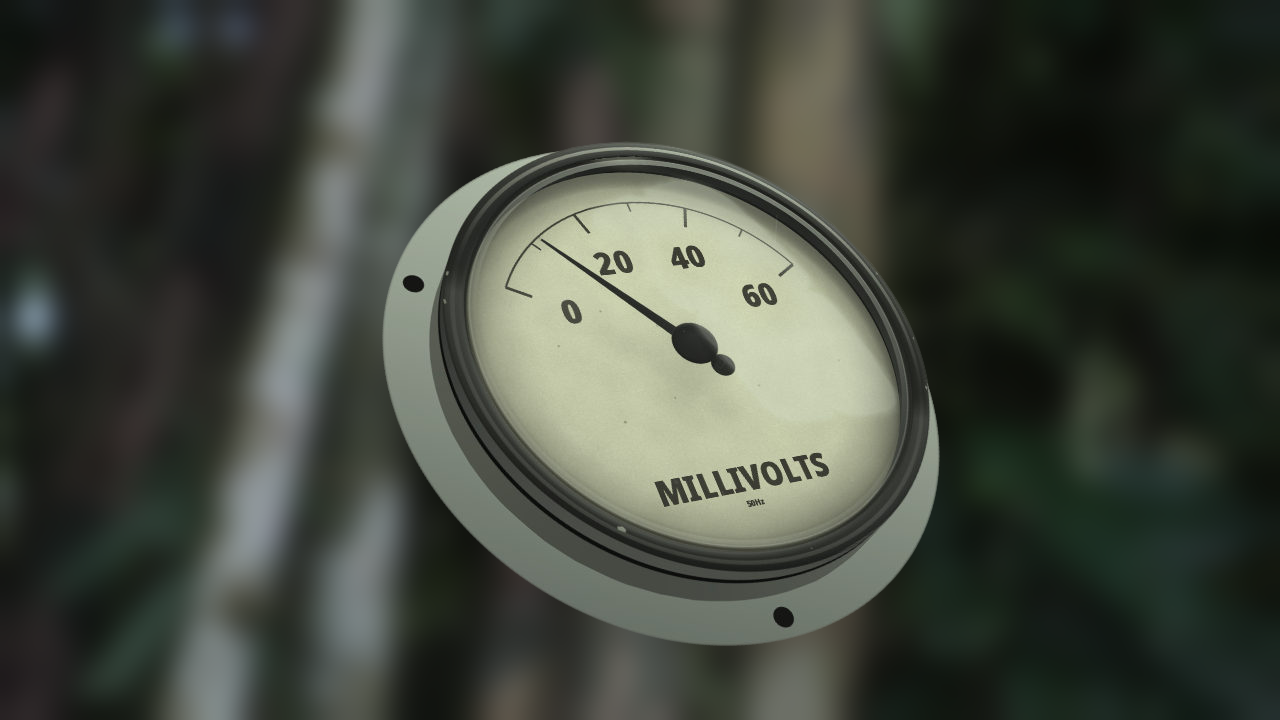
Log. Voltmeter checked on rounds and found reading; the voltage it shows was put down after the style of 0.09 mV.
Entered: 10 mV
